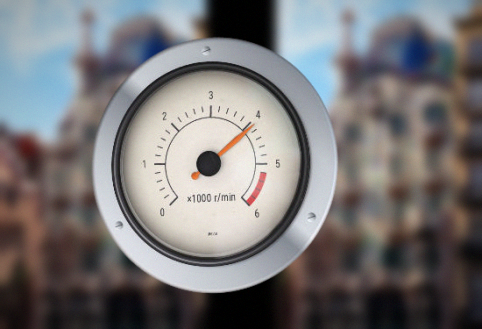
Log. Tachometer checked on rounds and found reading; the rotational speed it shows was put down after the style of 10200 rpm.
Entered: 4100 rpm
